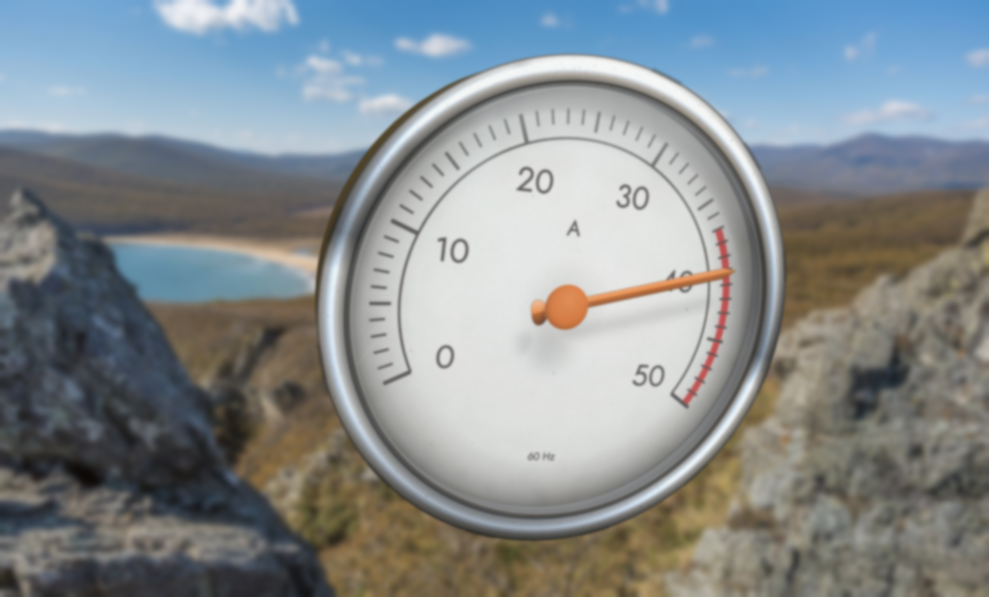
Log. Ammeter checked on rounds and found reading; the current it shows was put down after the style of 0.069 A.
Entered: 40 A
